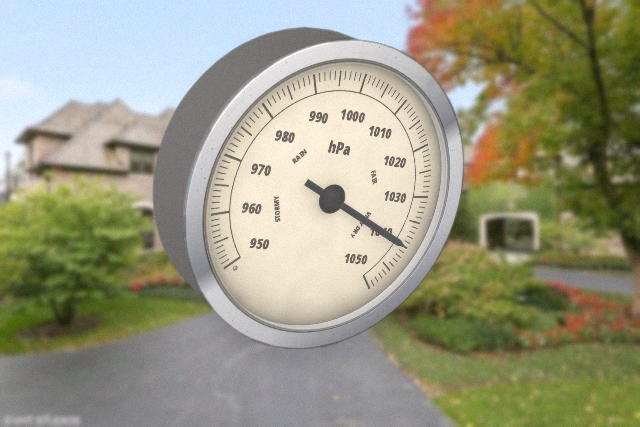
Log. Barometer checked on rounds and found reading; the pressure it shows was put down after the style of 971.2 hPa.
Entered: 1040 hPa
